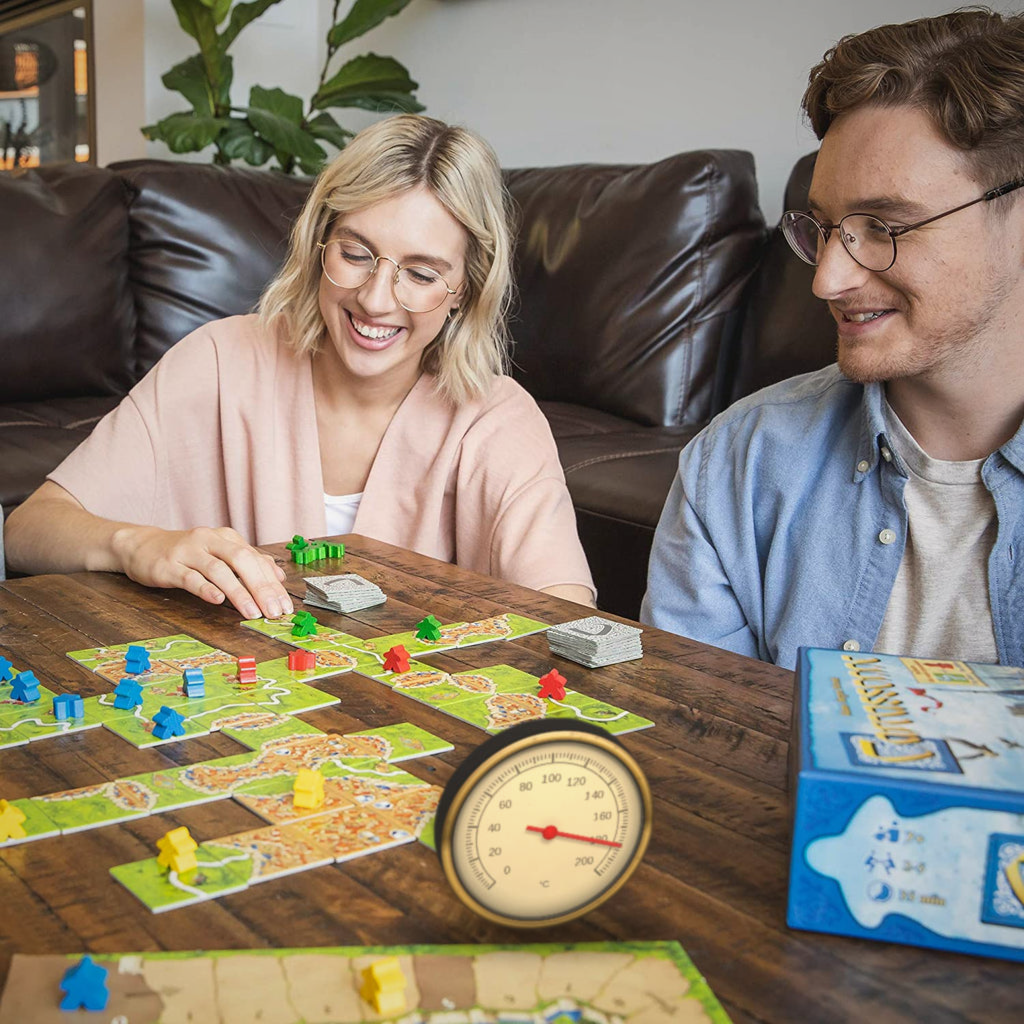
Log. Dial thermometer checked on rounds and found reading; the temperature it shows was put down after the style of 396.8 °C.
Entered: 180 °C
